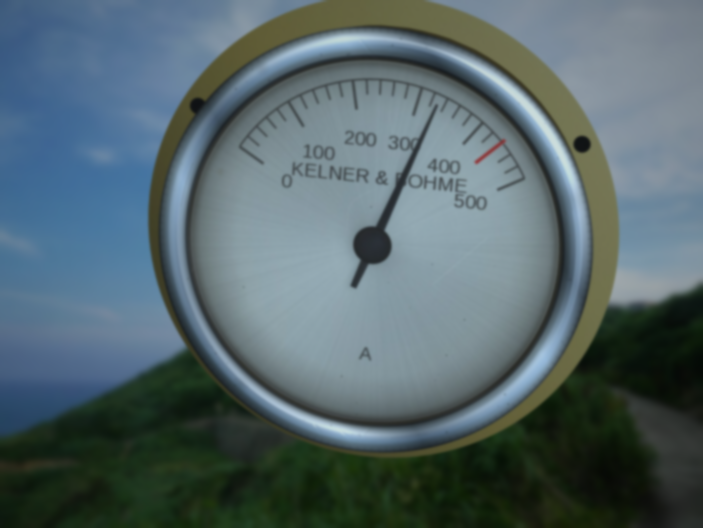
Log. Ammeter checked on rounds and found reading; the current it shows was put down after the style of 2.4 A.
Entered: 330 A
